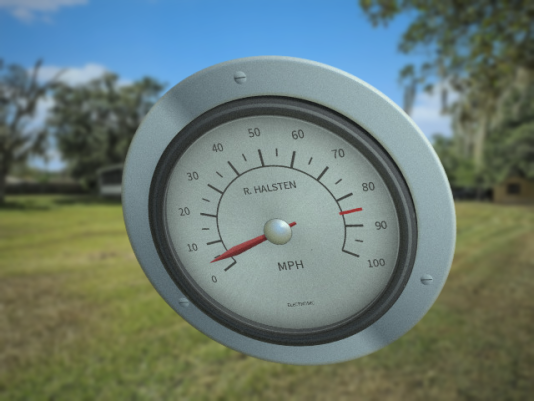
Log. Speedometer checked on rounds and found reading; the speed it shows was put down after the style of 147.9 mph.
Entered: 5 mph
